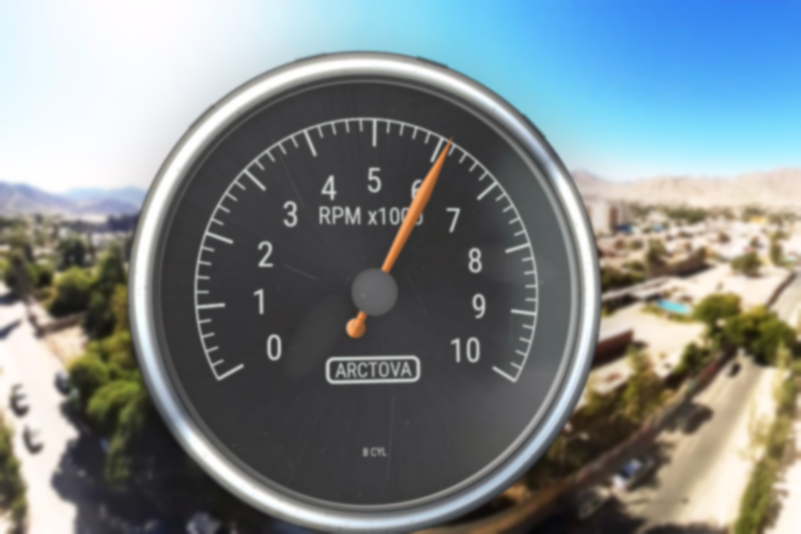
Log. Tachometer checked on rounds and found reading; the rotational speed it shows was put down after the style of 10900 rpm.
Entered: 6100 rpm
